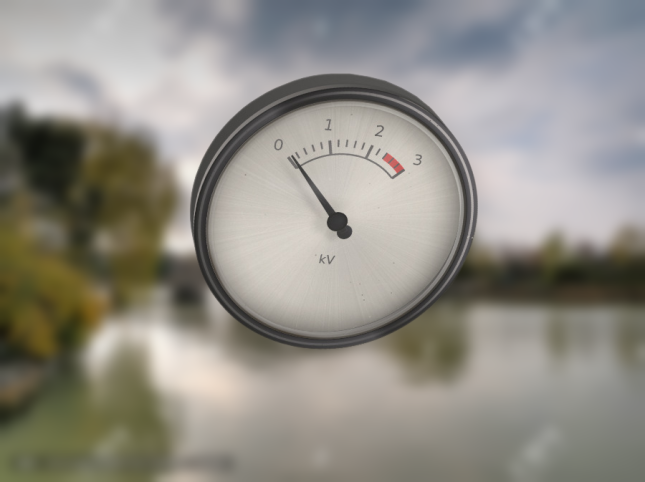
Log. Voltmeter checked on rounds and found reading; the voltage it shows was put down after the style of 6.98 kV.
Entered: 0.1 kV
